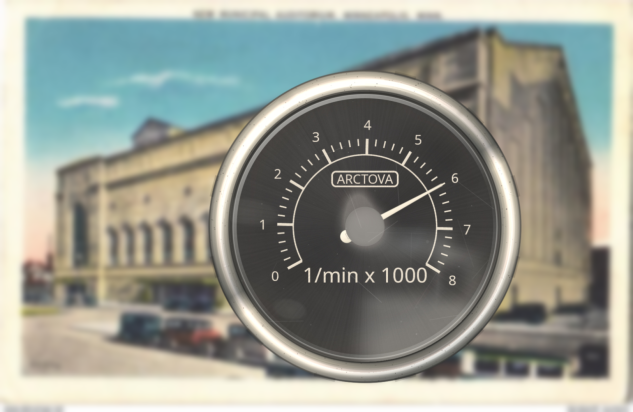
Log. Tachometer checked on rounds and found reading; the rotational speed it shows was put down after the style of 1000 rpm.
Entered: 6000 rpm
